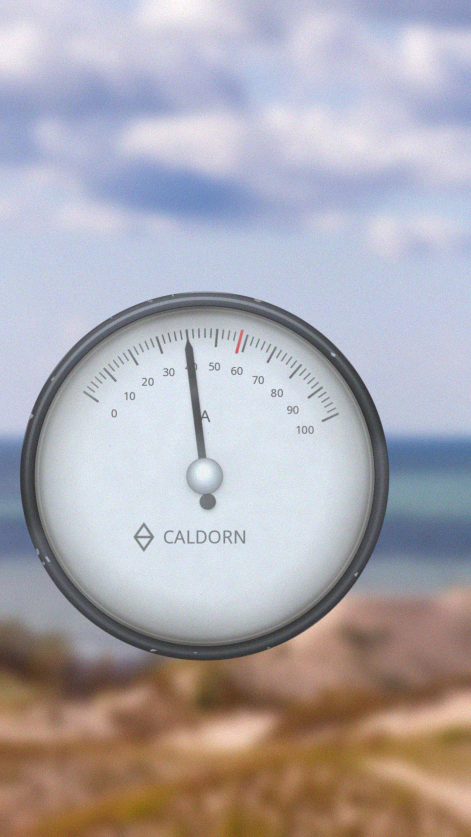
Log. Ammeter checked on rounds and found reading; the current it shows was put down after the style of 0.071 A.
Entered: 40 A
